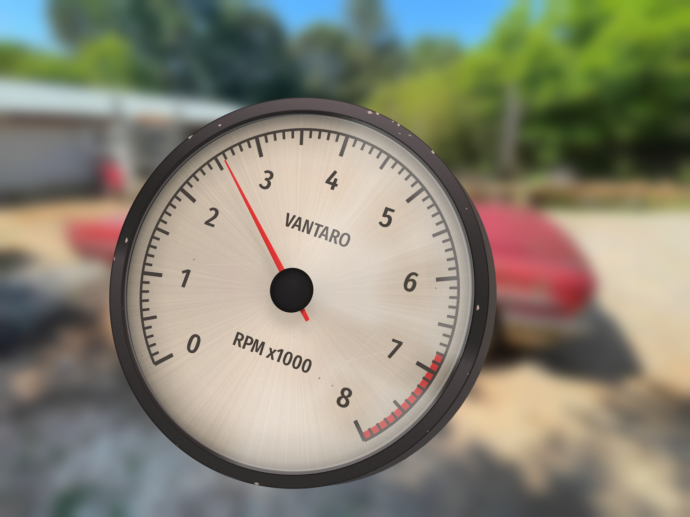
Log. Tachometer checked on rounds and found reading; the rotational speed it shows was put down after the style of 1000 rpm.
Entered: 2600 rpm
